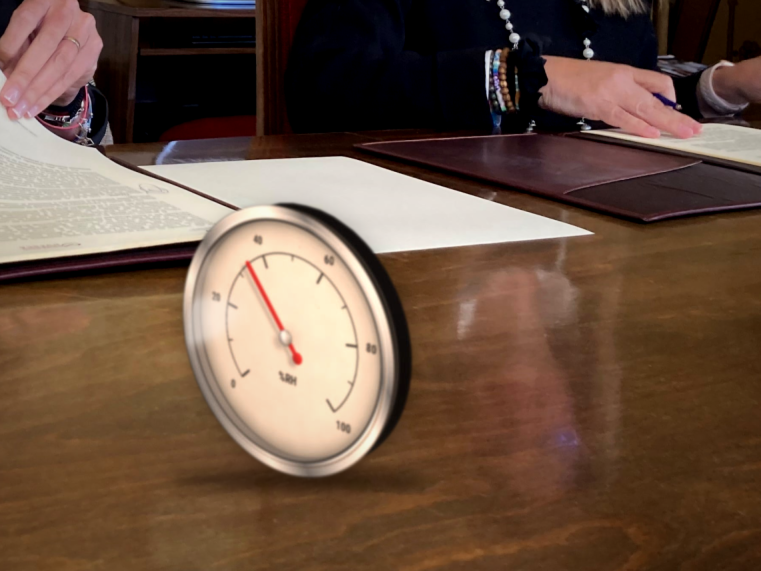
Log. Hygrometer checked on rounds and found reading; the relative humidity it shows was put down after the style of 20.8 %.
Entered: 35 %
